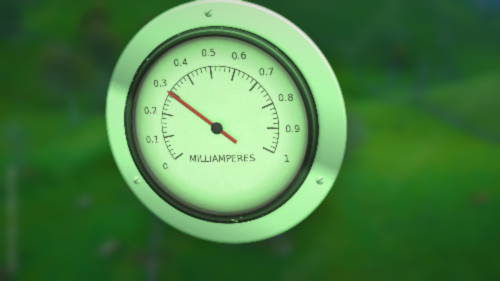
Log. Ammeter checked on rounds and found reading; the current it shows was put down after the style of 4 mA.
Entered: 0.3 mA
